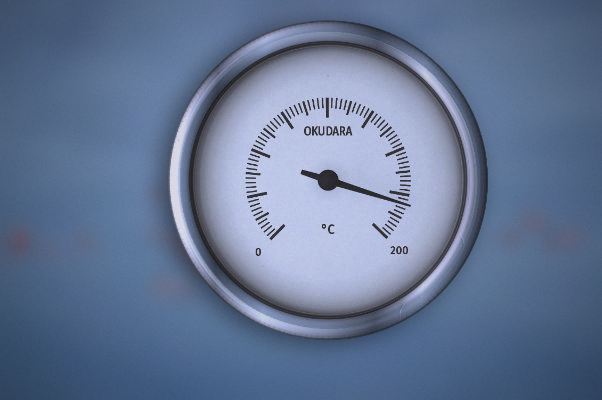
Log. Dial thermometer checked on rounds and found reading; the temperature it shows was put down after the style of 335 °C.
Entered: 180 °C
